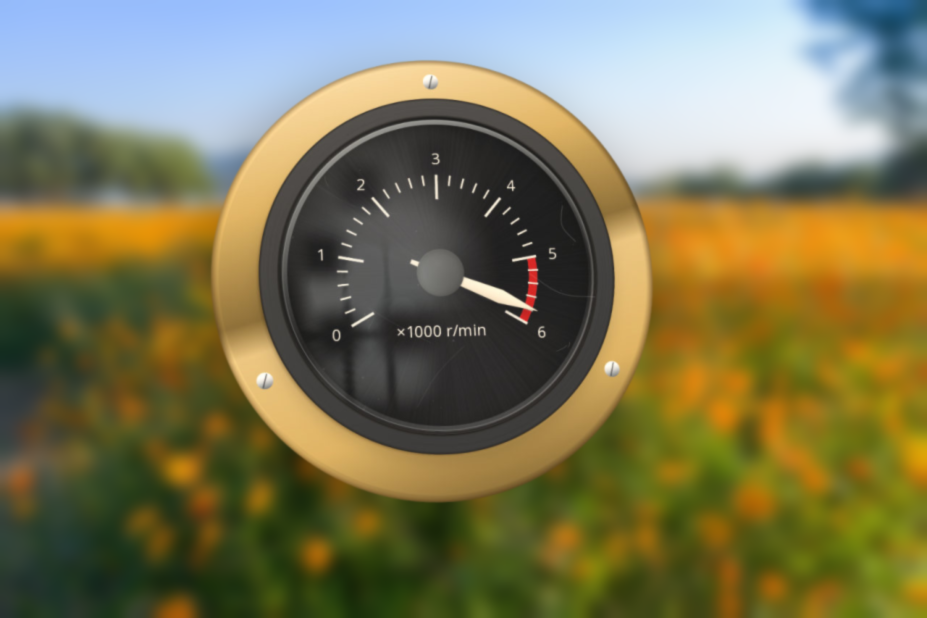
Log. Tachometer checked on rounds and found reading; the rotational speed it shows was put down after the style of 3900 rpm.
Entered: 5800 rpm
